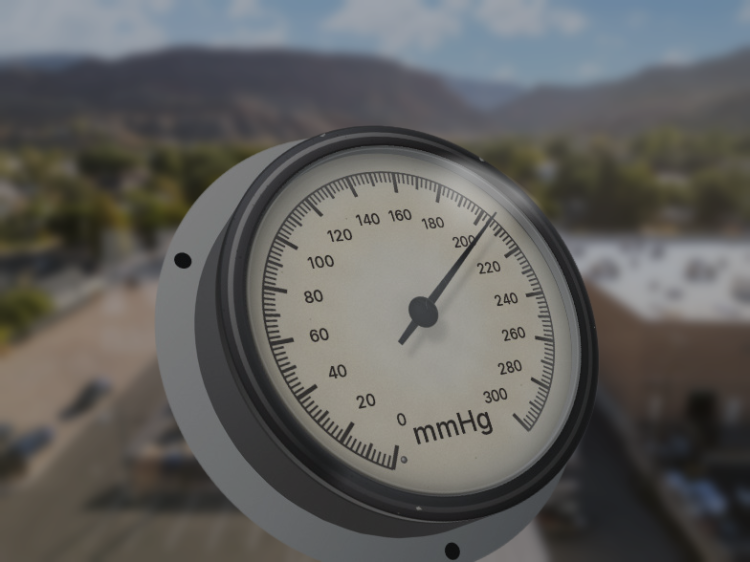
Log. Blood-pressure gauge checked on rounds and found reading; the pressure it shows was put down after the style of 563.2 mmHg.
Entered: 204 mmHg
